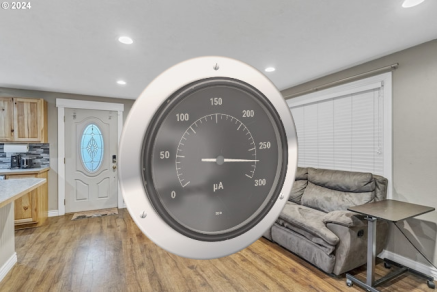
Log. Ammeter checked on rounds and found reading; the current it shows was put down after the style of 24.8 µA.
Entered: 270 µA
